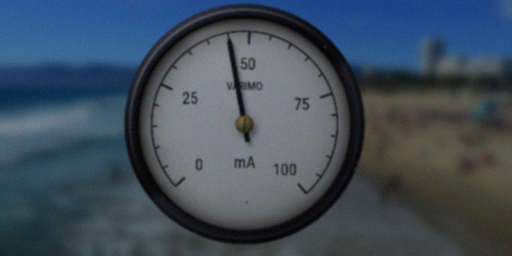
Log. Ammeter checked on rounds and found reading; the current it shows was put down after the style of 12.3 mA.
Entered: 45 mA
